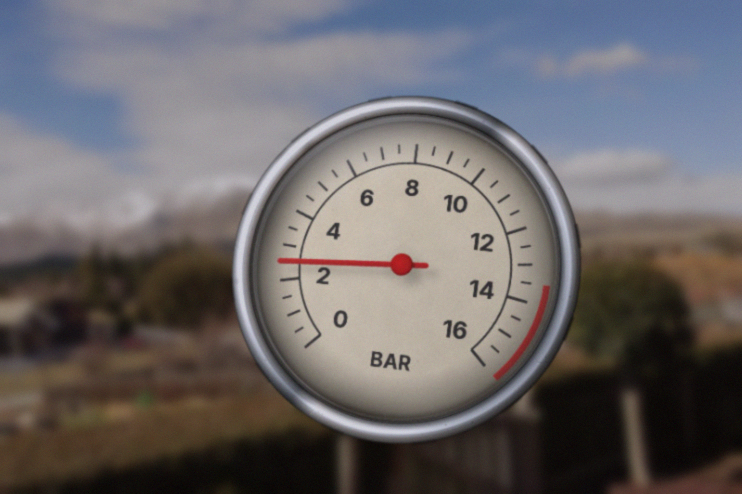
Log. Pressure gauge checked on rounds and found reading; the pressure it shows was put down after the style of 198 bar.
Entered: 2.5 bar
